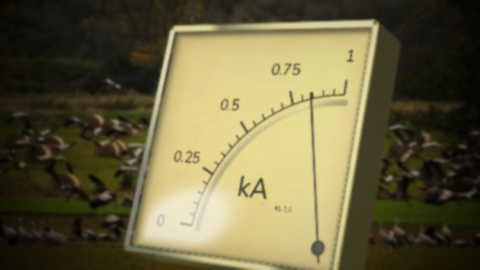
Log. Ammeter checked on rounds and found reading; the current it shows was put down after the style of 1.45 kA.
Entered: 0.85 kA
